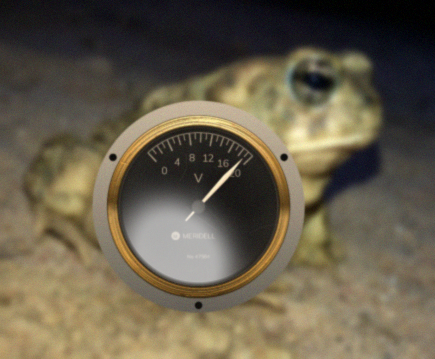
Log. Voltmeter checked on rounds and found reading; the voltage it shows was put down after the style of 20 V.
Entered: 19 V
